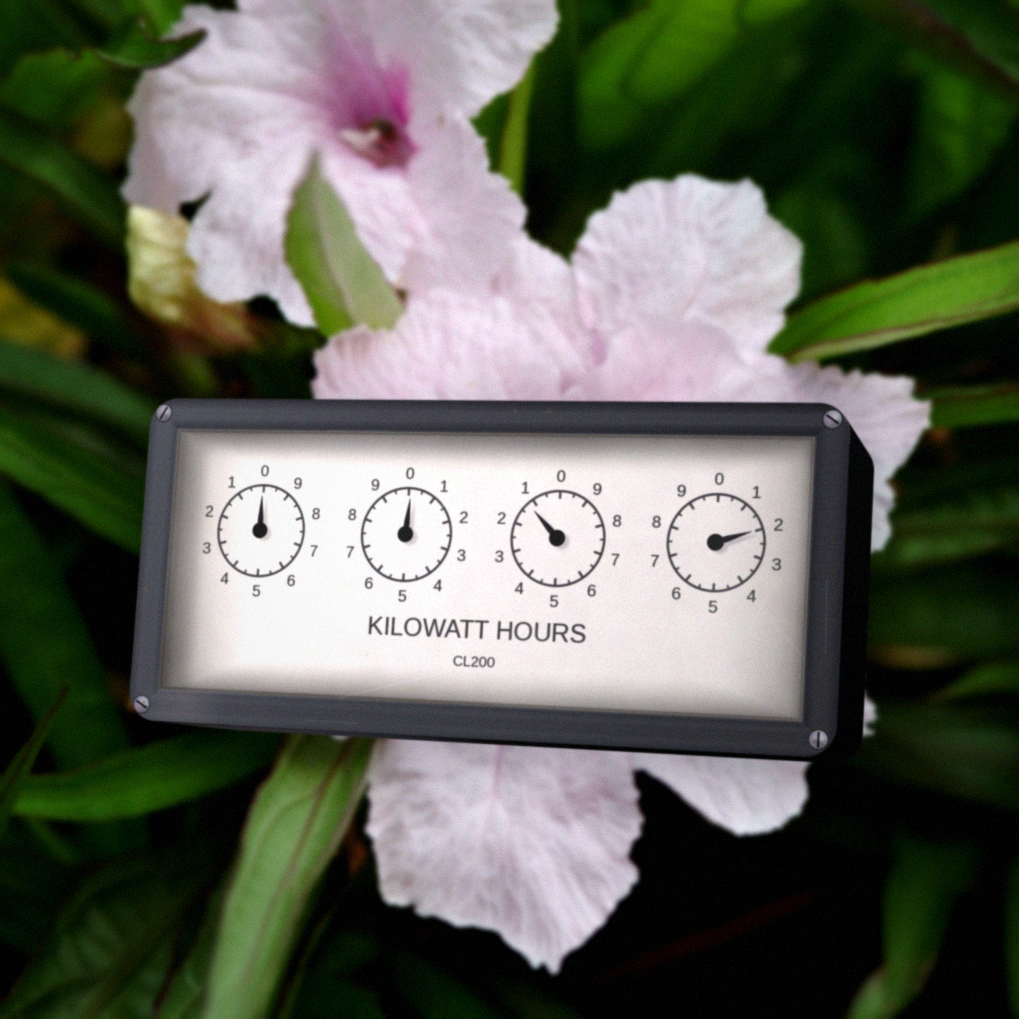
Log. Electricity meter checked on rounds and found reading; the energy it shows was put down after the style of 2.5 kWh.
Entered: 12 kWh
